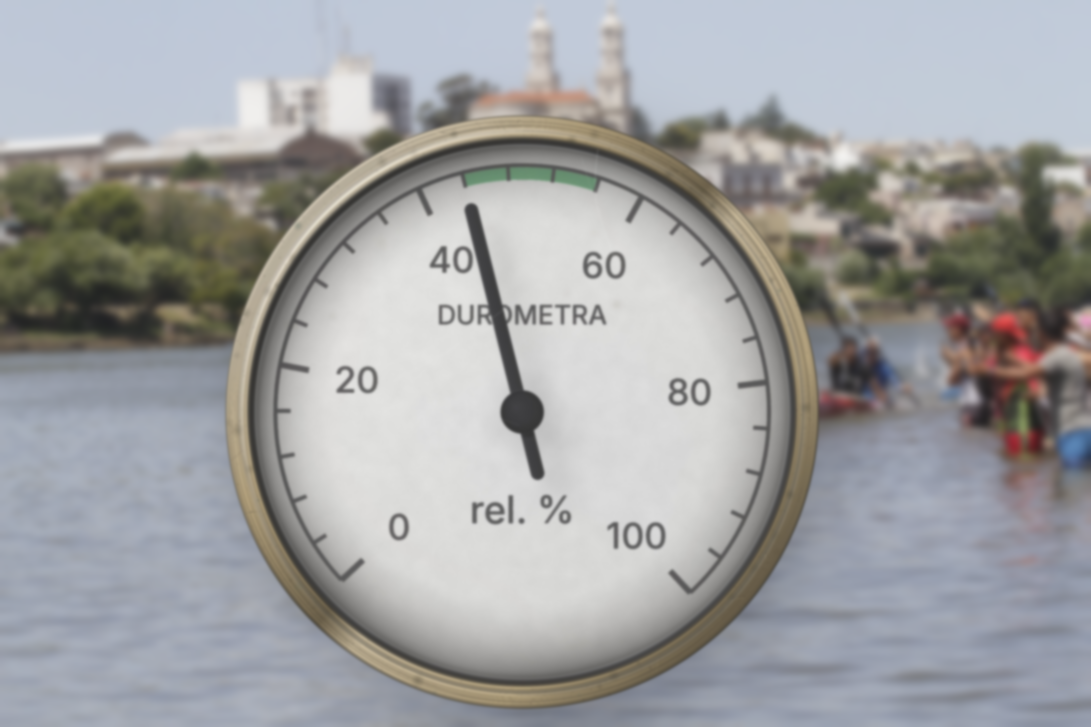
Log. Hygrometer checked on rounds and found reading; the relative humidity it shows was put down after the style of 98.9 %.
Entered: 44 %
